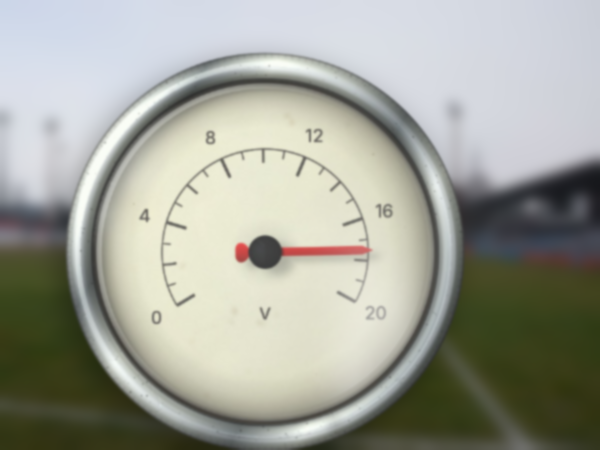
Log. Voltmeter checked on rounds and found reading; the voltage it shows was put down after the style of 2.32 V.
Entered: 17.5 V
